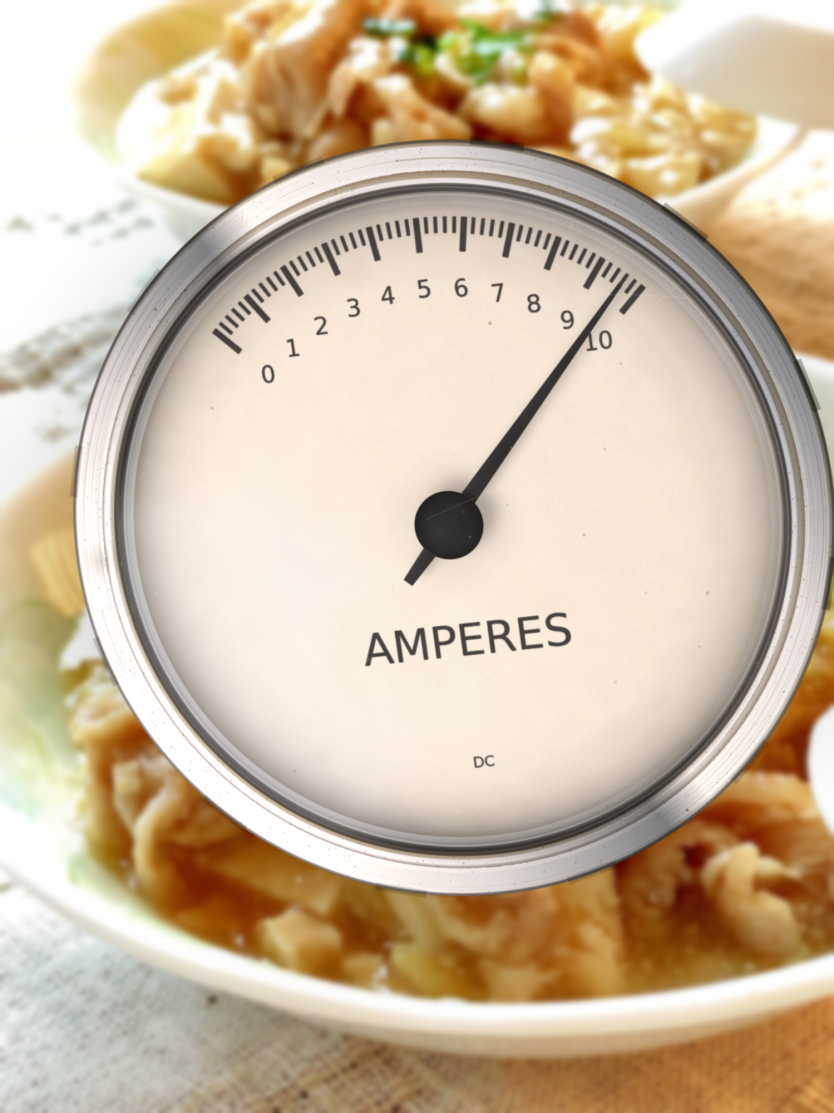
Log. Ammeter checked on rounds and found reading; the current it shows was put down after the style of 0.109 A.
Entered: 9.6 A
